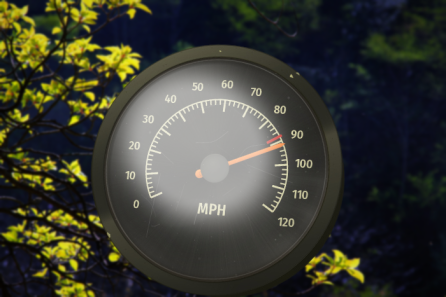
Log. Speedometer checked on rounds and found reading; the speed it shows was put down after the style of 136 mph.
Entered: 92 mph
